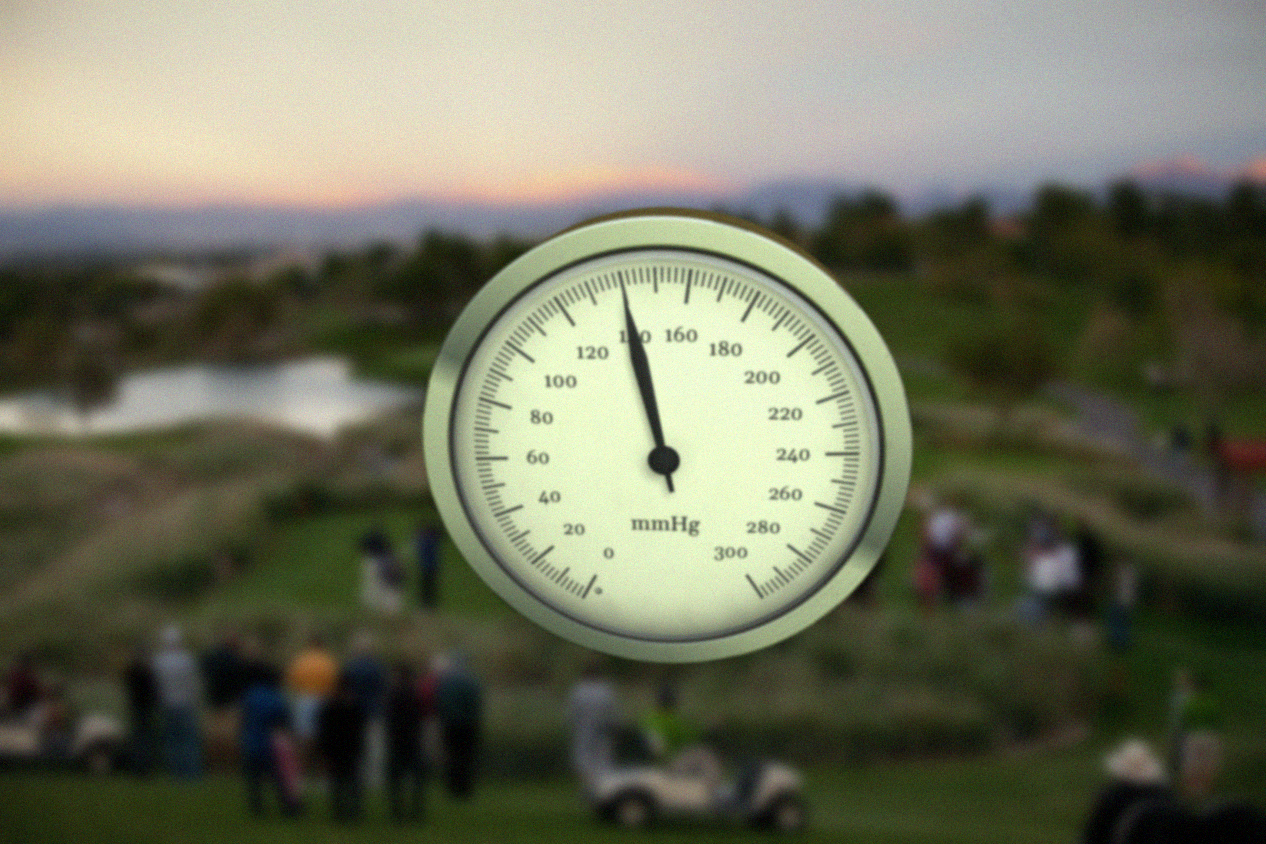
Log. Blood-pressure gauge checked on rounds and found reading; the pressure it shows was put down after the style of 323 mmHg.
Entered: 140 mmHg
